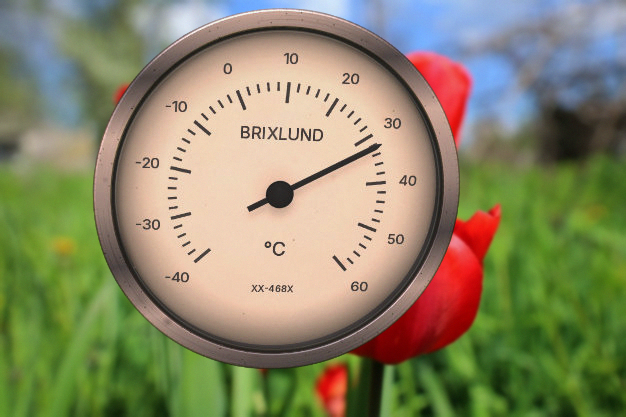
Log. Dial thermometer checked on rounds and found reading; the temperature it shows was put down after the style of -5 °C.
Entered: 32 °C
